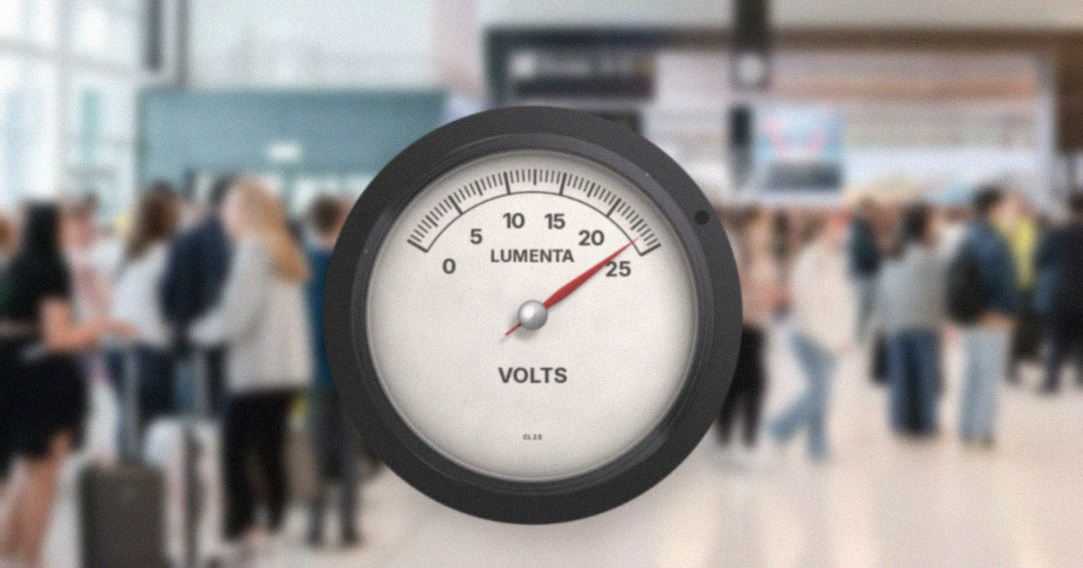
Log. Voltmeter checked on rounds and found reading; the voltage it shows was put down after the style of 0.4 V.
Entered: 23.5 V
